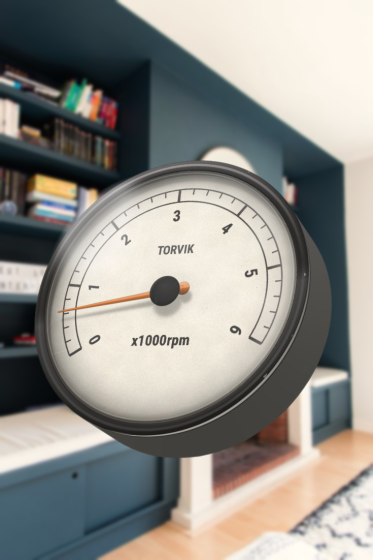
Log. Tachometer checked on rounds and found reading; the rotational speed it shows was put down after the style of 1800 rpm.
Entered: 600 rpm
